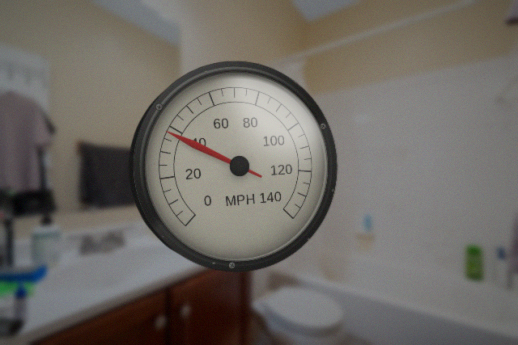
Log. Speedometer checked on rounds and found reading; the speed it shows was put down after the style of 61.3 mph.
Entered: 37.5 mph
